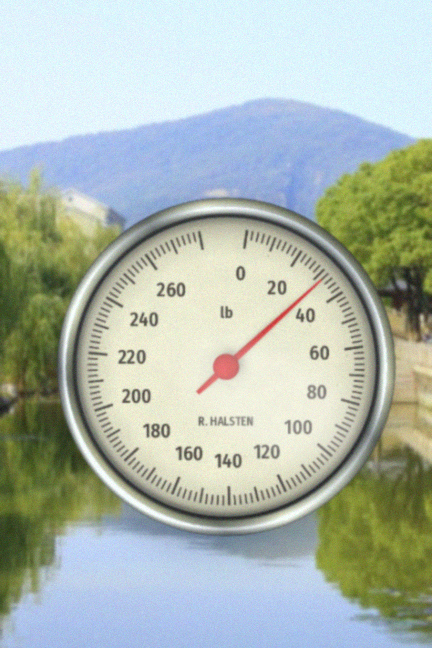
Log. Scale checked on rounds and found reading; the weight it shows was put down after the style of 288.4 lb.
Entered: 32 lb
